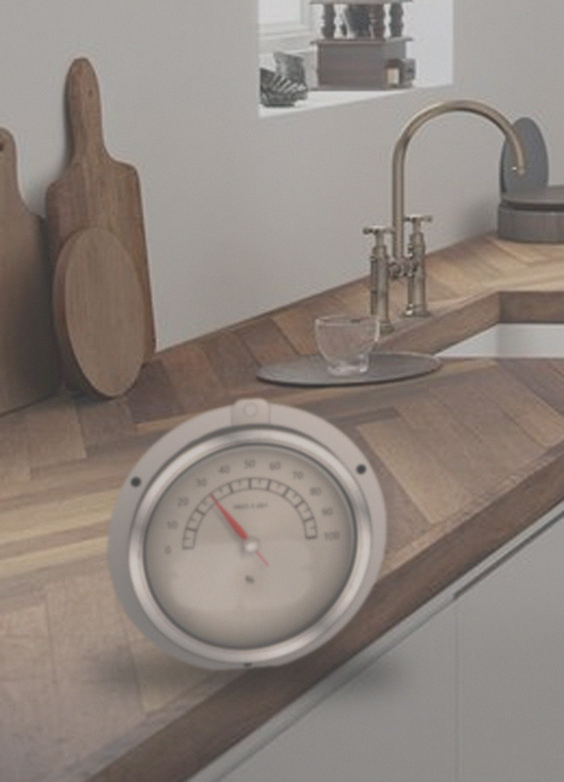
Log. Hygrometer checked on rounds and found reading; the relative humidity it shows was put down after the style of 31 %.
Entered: 30 %
